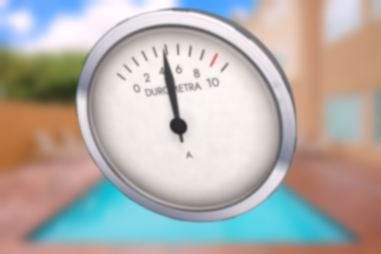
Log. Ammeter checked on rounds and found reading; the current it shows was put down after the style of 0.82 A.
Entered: 5 A
